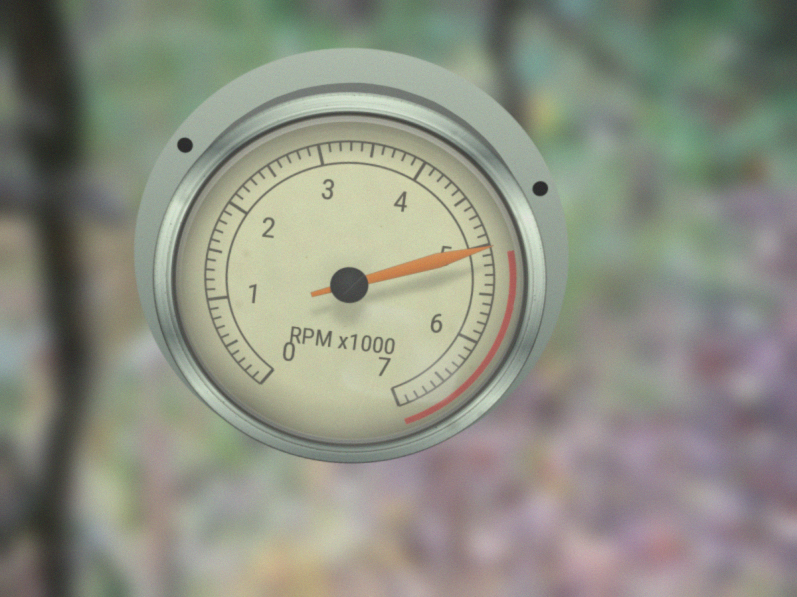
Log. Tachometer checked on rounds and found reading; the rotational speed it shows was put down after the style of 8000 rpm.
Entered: 5000 rpm
